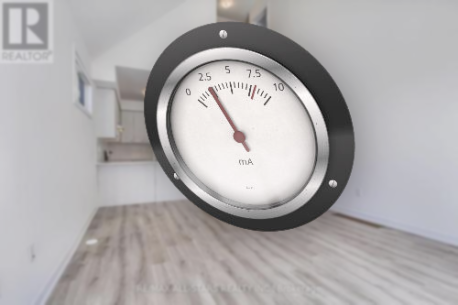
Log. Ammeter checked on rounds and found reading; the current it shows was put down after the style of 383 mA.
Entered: 2.5 mA
